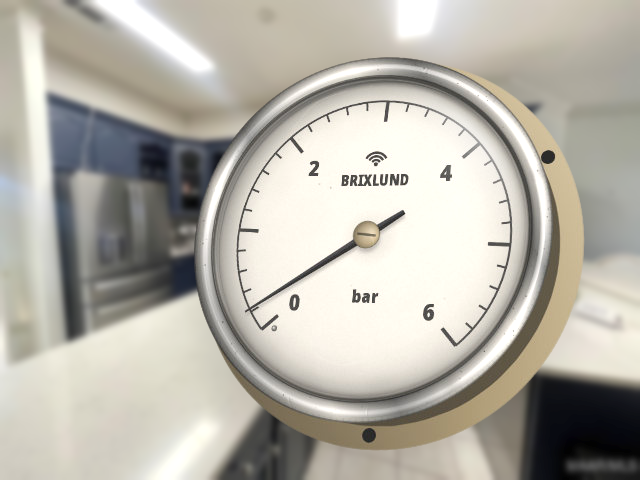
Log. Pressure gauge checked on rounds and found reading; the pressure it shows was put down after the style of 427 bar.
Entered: 0.2 bar
